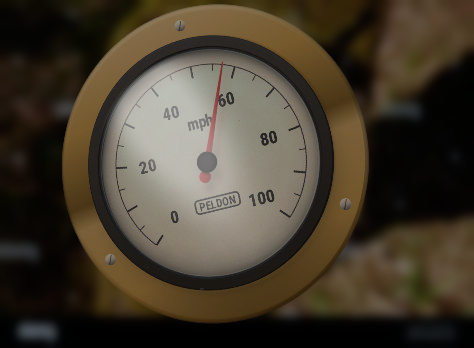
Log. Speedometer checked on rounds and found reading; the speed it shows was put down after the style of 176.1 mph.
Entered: 57.5 mph
